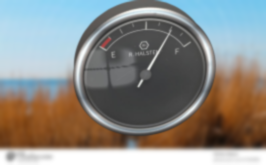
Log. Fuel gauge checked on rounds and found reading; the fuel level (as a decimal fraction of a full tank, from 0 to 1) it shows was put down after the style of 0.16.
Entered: 0.75
